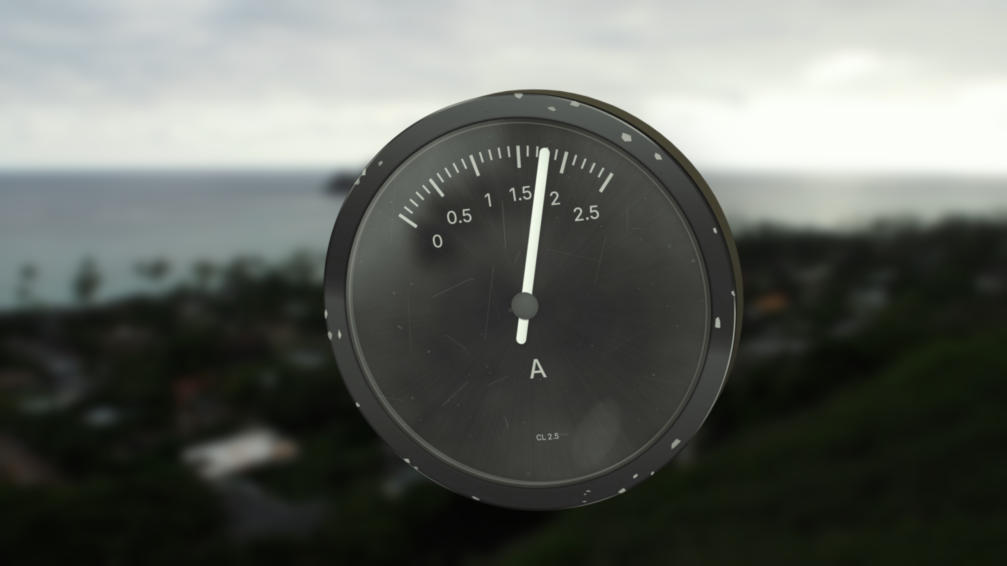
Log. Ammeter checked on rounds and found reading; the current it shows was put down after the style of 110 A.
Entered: 1.8 A
